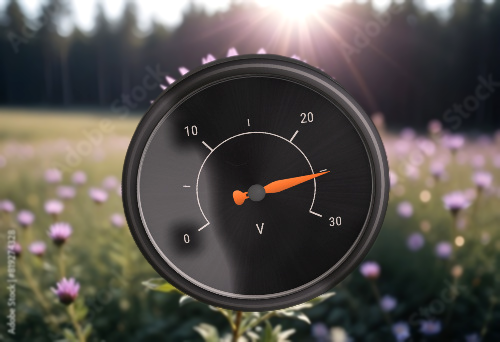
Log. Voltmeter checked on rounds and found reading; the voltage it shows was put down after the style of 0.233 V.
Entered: 25 V
